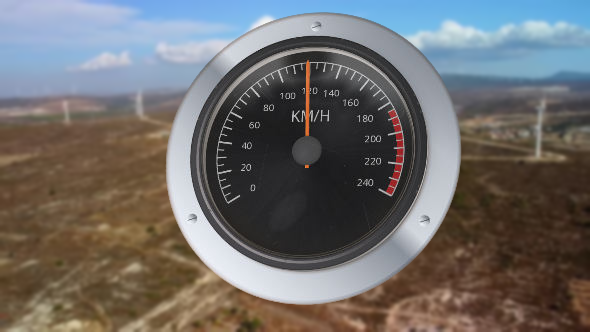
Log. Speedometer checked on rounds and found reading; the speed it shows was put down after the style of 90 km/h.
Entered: 120 km/h
